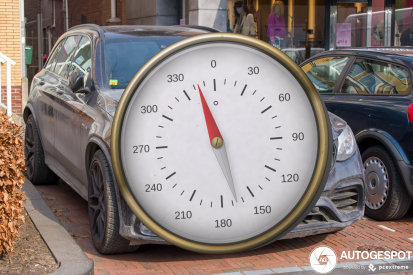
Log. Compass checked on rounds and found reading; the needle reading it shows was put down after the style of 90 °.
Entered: 345 °
